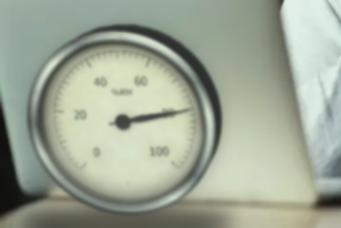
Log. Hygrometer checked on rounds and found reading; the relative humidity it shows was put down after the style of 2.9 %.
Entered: 80 %
